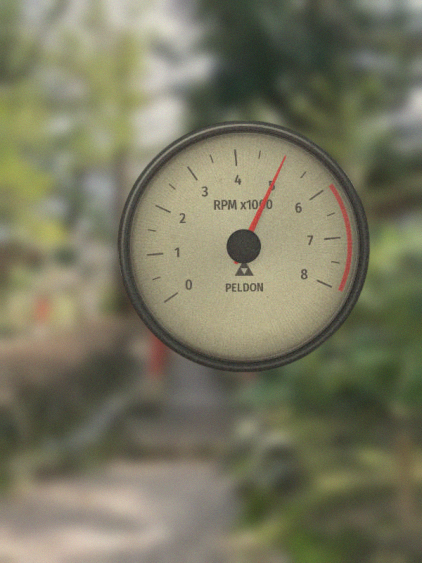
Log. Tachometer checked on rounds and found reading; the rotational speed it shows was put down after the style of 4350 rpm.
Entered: 5000 rpm
